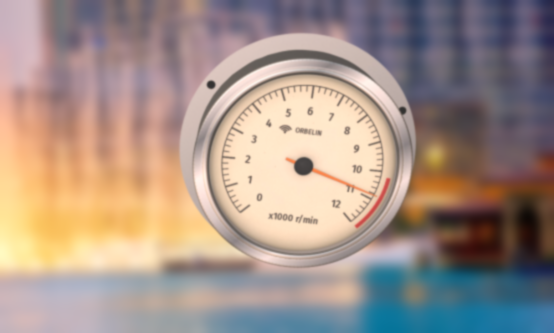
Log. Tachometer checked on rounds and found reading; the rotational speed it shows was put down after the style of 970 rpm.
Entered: 10800 rpm
